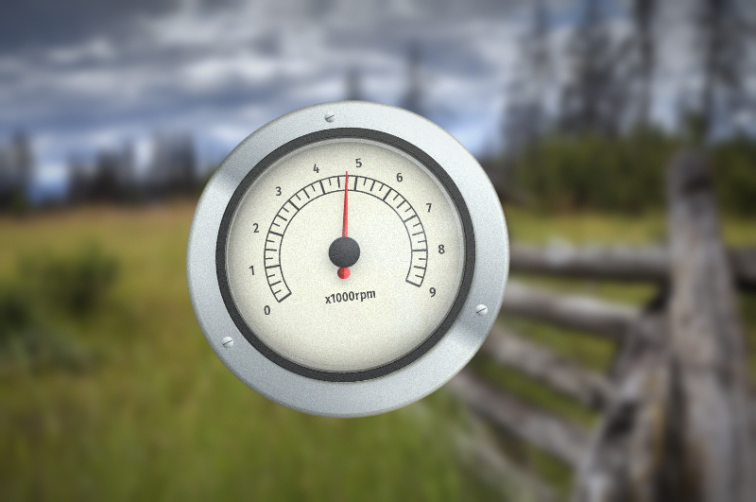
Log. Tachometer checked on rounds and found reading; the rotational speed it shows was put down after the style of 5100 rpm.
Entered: 4750 rpm
